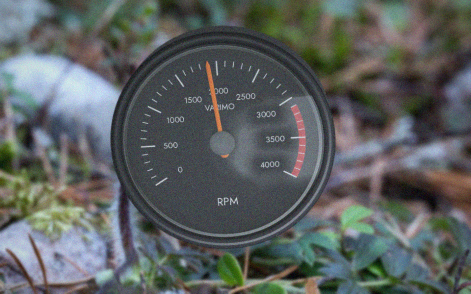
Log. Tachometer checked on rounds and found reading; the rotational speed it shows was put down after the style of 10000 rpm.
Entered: 1900 rpm
